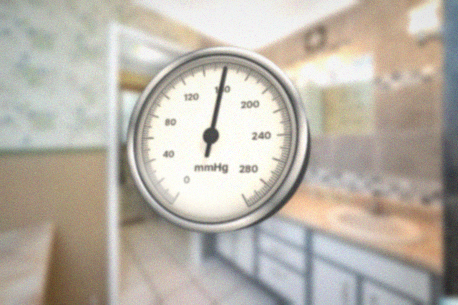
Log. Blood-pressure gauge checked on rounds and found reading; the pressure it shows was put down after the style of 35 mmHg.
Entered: 160 mmHg
